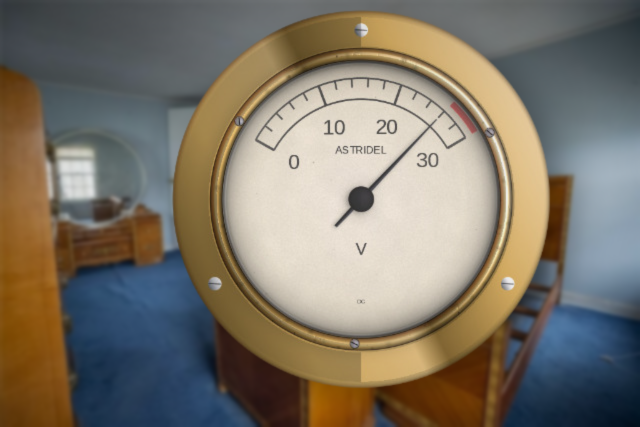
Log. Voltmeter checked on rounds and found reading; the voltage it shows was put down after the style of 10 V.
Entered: 26 V
